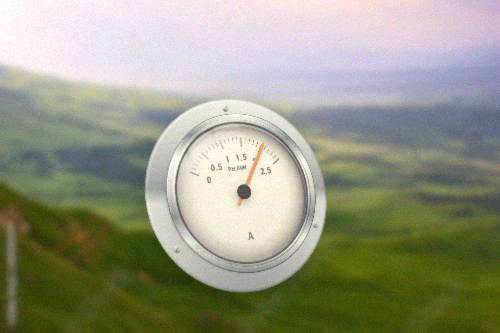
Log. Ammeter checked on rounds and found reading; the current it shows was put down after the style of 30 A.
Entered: 2 A
